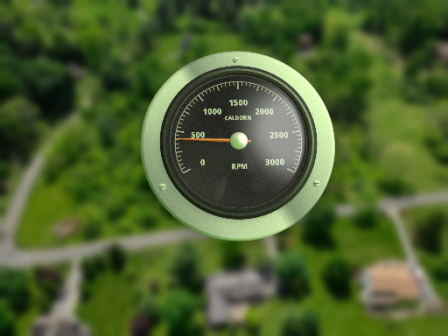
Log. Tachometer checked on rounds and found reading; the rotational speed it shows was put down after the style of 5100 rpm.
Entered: 400 rpm
